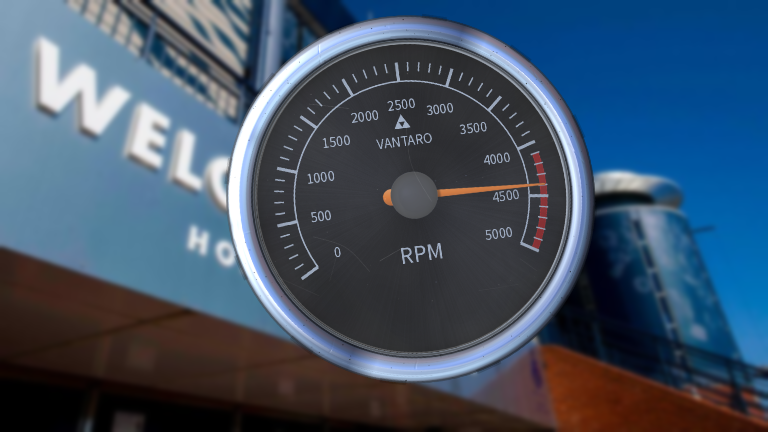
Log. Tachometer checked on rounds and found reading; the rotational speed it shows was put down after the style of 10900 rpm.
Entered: 4400 rpm
